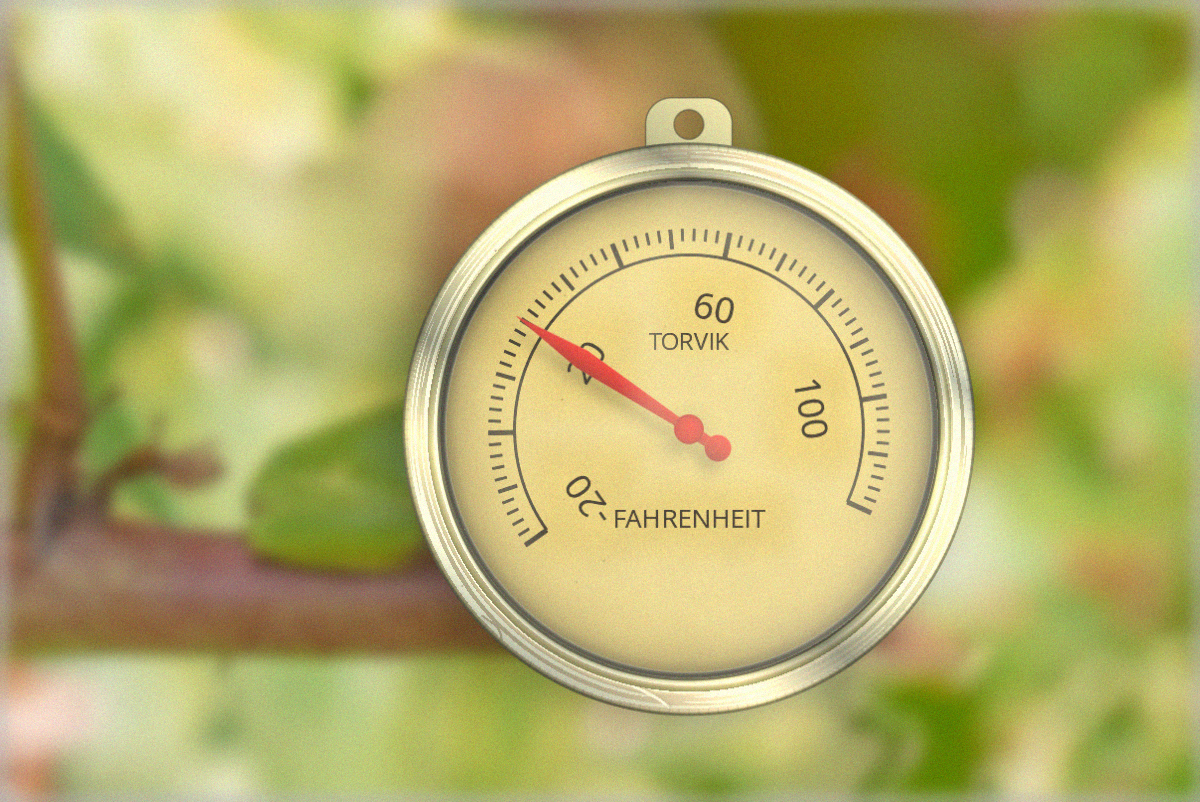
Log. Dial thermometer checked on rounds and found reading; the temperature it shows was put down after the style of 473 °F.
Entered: 20 °F
